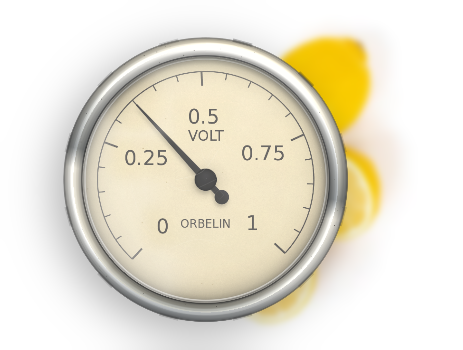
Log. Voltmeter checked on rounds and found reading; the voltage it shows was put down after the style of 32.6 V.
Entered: 0.35 V
